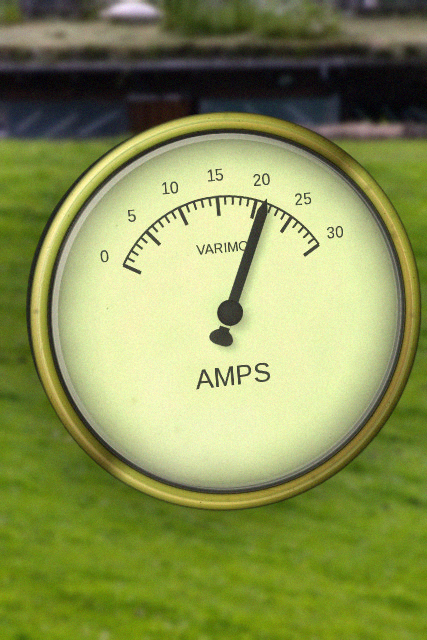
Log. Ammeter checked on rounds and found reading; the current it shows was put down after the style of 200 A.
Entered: 21 A
